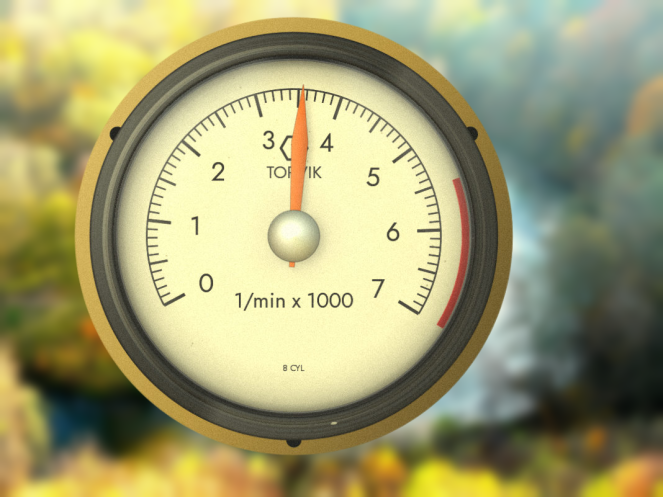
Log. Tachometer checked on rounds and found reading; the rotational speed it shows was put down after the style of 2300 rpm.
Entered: 3550 rpm
